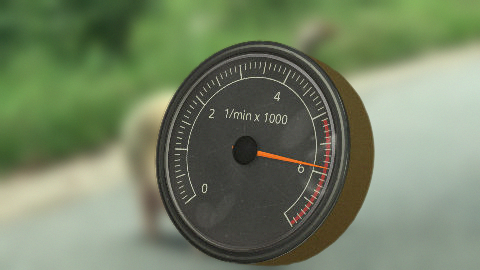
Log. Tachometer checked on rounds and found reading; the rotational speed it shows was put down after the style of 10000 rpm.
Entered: 5900 rpm
